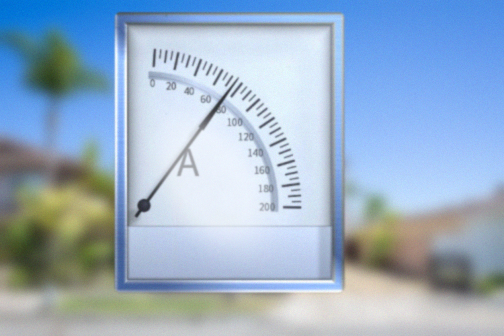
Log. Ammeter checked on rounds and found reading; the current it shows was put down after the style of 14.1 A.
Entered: 75 A
